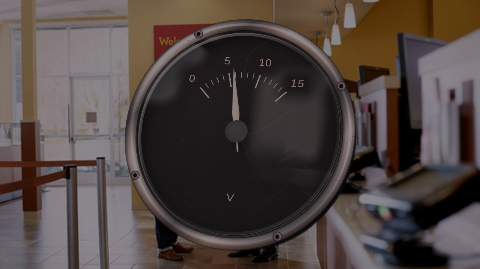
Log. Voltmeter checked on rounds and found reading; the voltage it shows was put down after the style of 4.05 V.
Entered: 6 V
